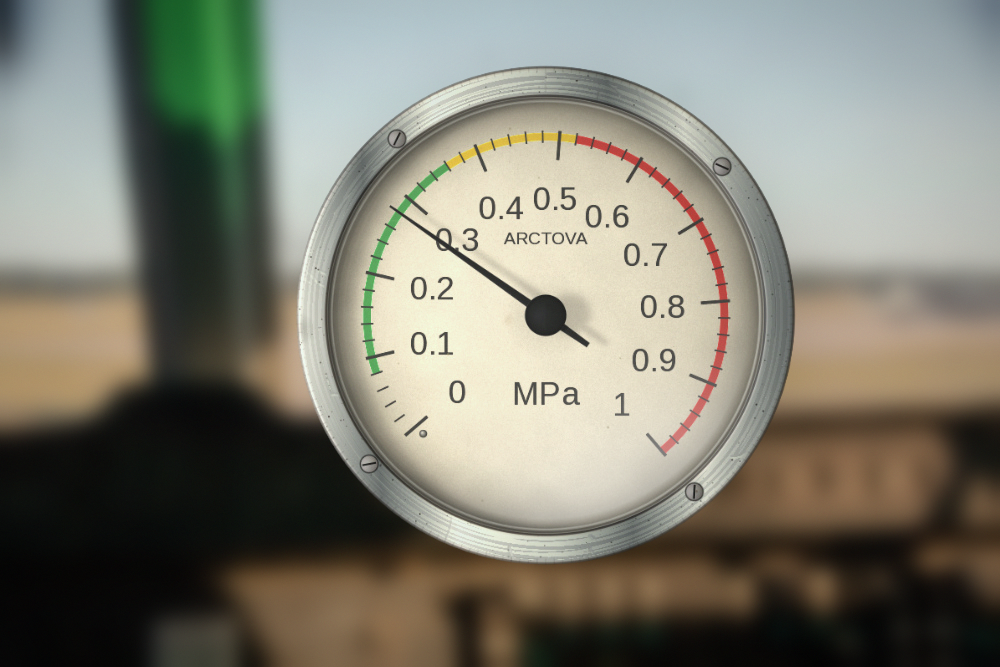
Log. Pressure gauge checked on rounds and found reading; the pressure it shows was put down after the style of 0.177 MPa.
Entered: 0.28 MPa
